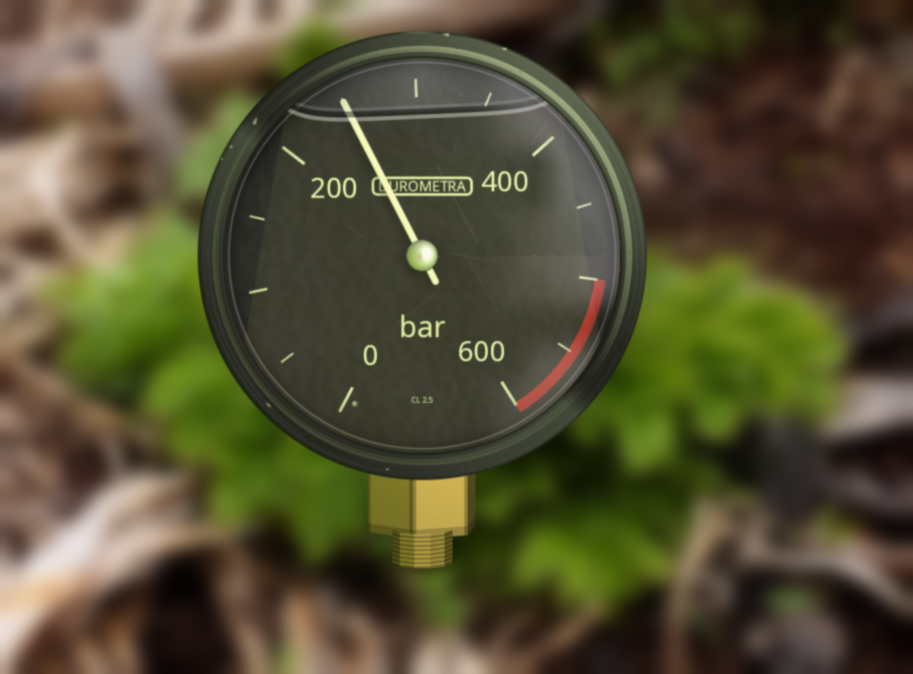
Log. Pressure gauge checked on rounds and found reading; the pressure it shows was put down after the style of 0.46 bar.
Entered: 250 bar
